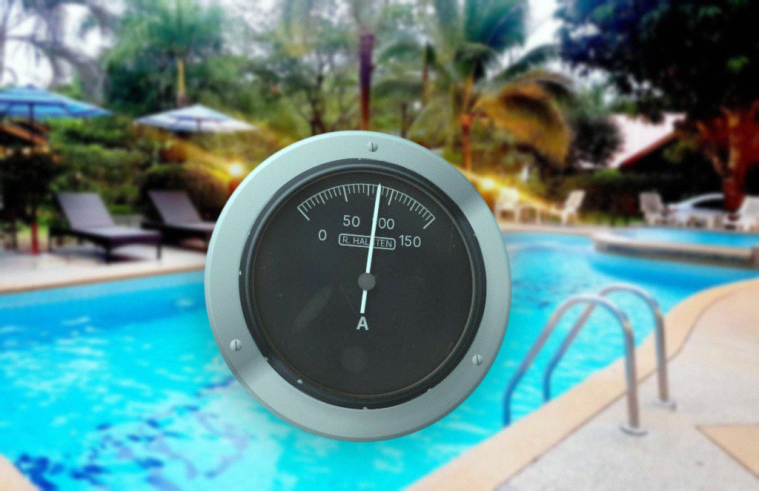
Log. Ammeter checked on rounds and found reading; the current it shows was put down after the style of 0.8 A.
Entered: 85 A
